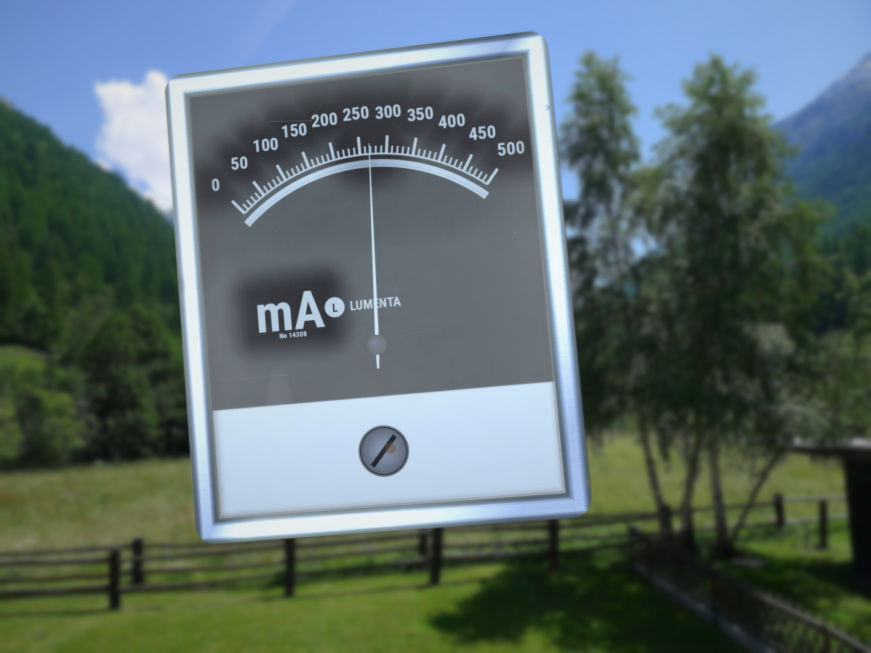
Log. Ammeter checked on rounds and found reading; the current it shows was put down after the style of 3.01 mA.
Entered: 270 mA
